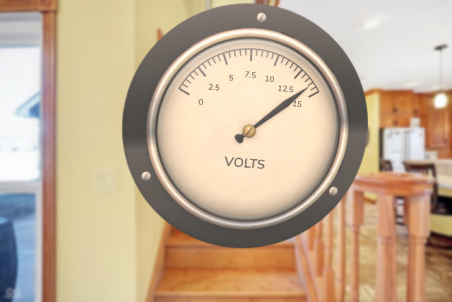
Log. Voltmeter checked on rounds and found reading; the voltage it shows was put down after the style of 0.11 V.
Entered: 14 V
